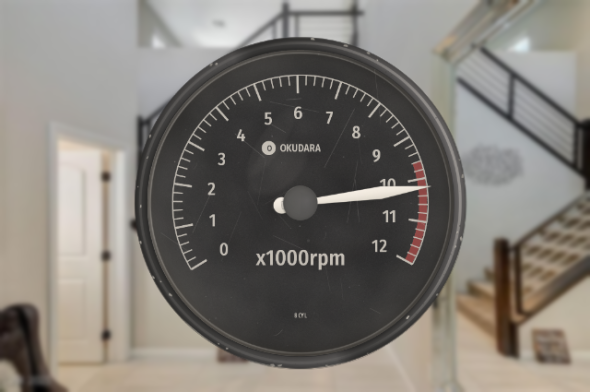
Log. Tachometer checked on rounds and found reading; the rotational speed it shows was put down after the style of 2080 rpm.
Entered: 10200 rpm
